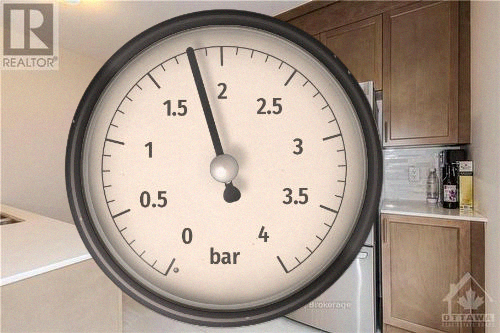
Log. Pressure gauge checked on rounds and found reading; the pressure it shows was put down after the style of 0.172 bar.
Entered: 1.8 bar
